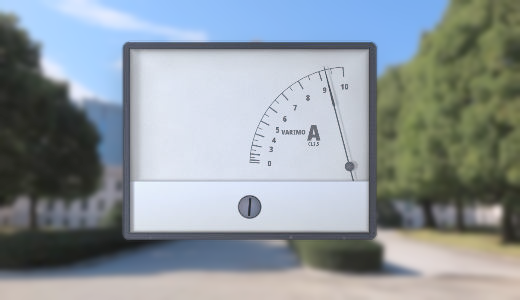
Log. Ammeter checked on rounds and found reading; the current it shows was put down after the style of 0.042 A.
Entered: 9.25 A
